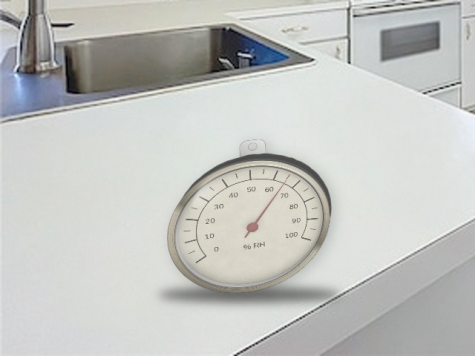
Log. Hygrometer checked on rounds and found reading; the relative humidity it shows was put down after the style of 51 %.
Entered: 65 %
